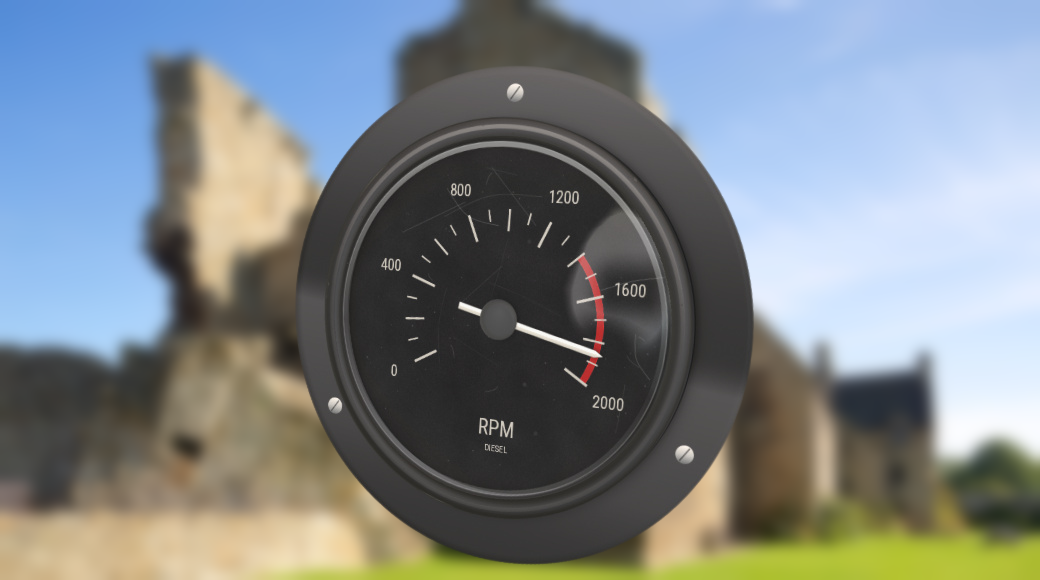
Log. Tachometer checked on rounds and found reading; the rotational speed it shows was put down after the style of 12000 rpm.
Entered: 1850 rpm
